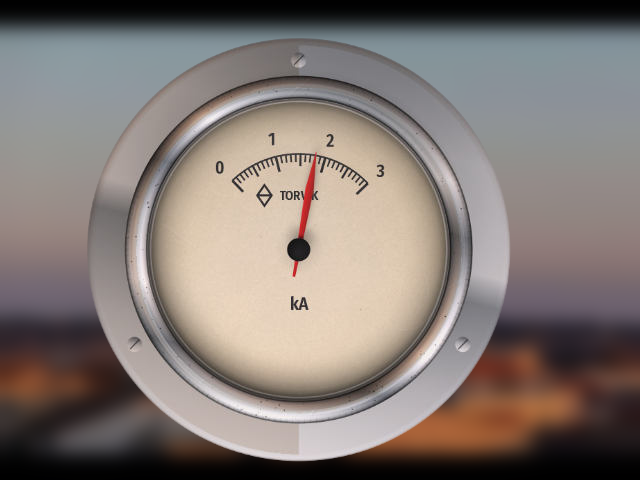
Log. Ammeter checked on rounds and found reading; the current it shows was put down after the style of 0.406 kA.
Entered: 1.8 kA
